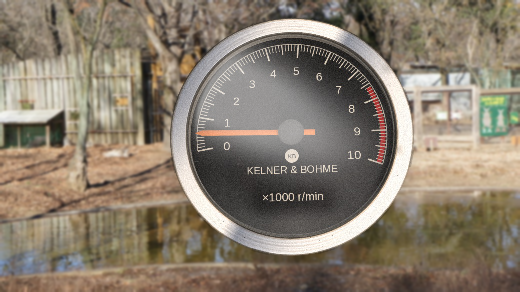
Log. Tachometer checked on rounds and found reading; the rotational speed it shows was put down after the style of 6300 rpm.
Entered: 500 rpm
